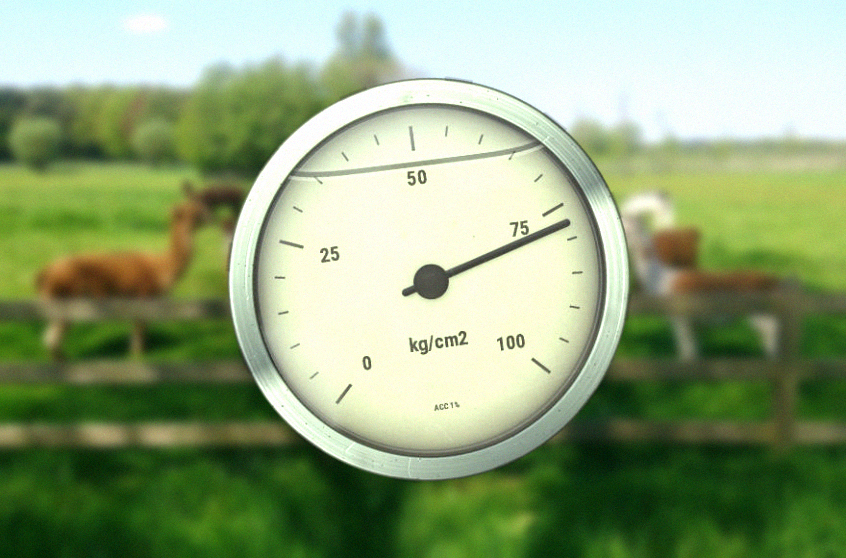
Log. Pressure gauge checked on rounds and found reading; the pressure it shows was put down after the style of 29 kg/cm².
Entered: 77.5 kg/cm²
